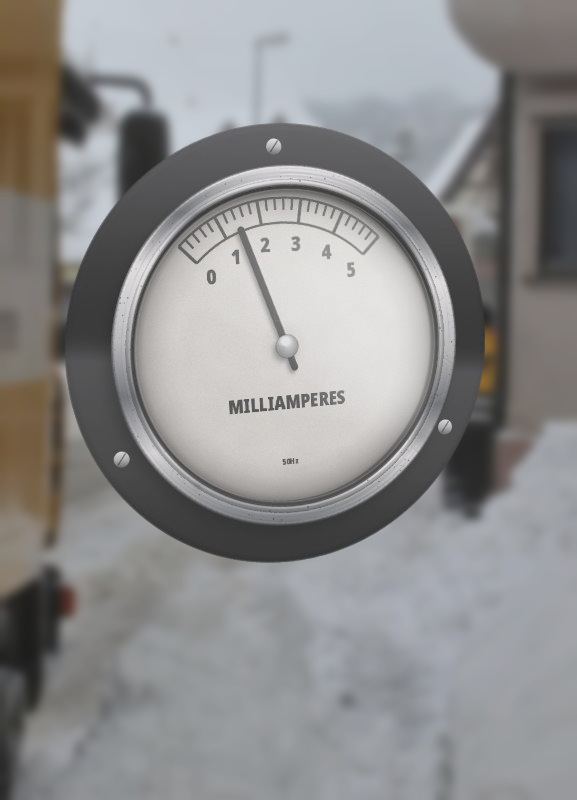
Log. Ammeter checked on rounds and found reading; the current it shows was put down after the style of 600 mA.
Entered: 1.4 mA
